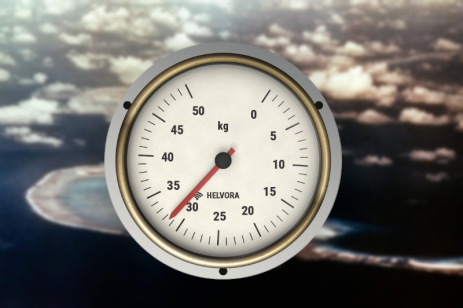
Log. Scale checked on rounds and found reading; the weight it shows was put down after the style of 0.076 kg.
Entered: 31.5 kg
